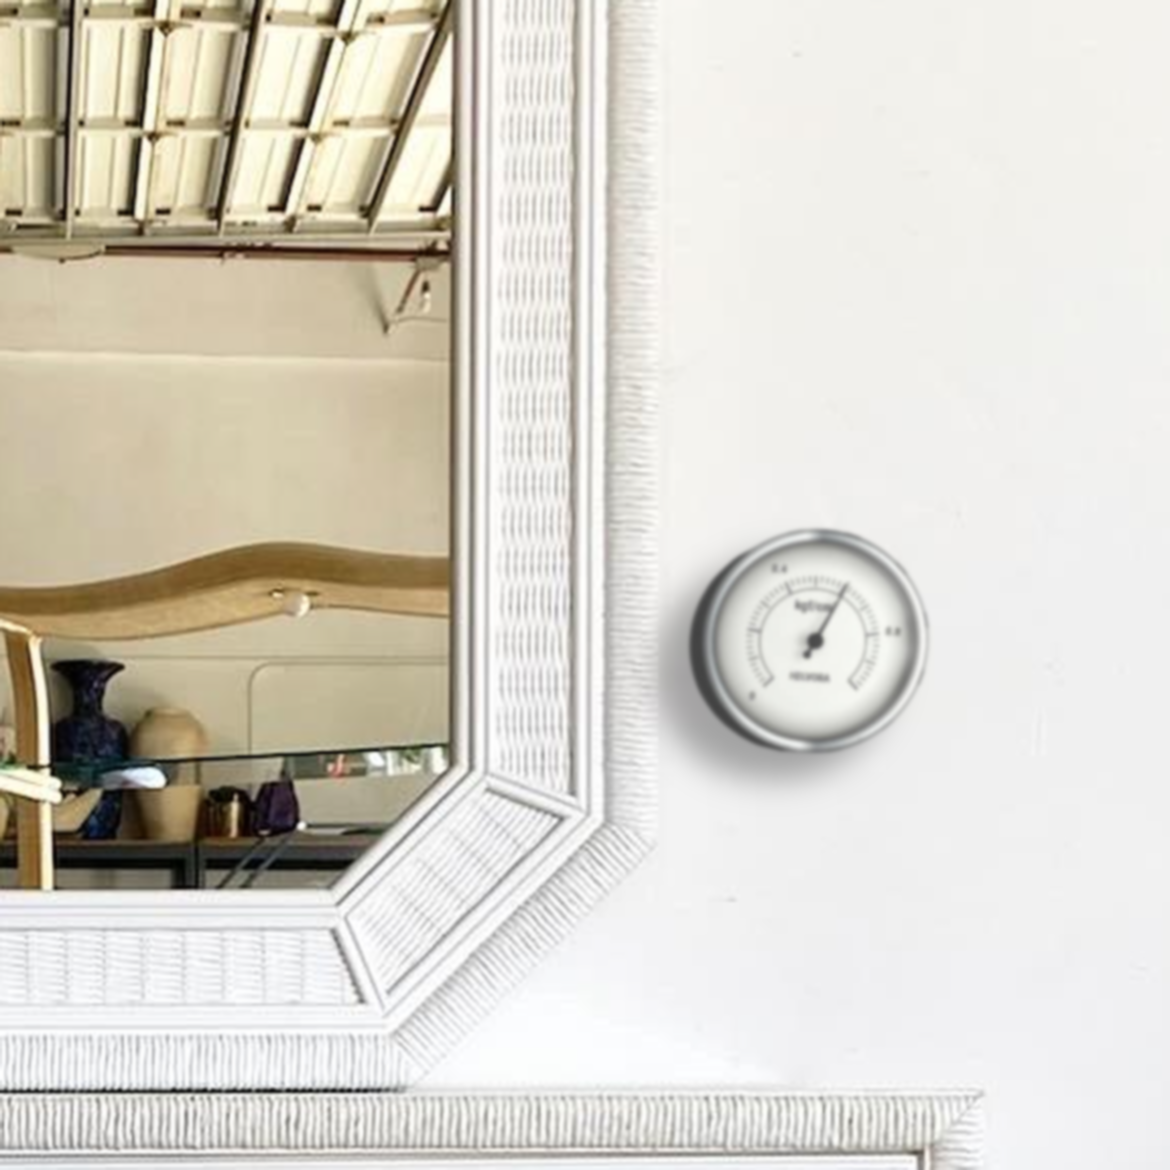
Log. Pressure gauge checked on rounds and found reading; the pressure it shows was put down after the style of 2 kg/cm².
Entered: 0.6 kg/cm²
